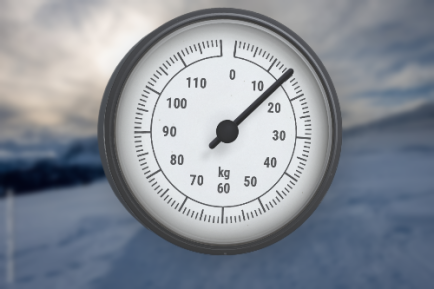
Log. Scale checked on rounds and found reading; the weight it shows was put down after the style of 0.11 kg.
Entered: 14 kg
